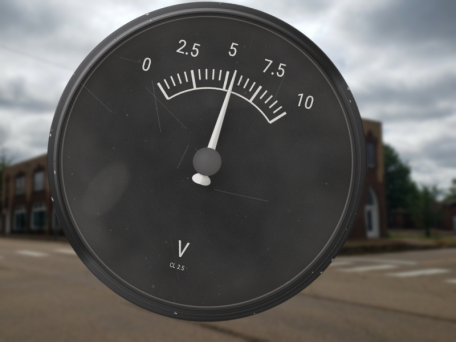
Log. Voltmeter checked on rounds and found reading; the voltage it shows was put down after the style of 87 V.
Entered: 5.5 V
